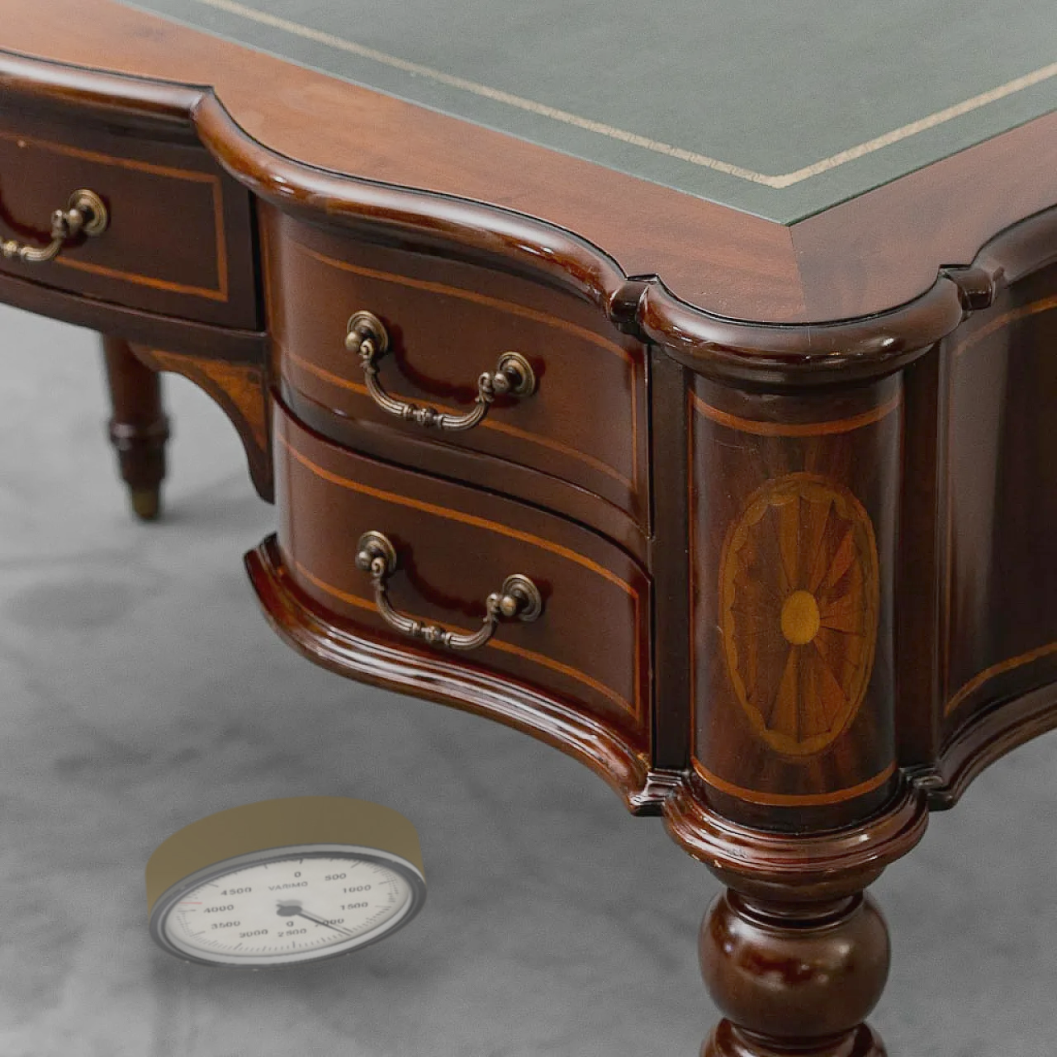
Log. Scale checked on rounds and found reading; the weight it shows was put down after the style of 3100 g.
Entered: 2000 g
